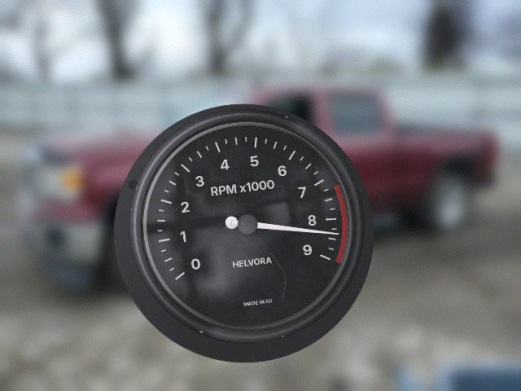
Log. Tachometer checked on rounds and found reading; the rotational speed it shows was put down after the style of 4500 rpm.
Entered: 8375 rpm
